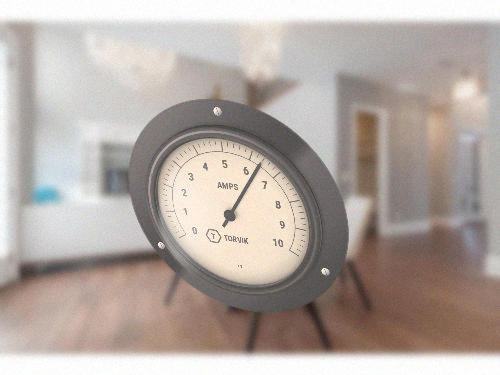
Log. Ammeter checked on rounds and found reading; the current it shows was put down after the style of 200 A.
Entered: 6.4 A
